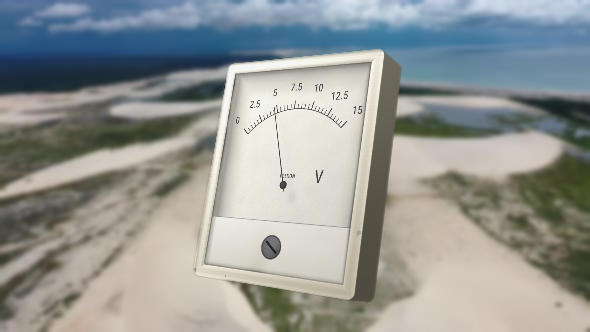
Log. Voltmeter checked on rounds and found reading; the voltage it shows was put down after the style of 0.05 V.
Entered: 5 V
